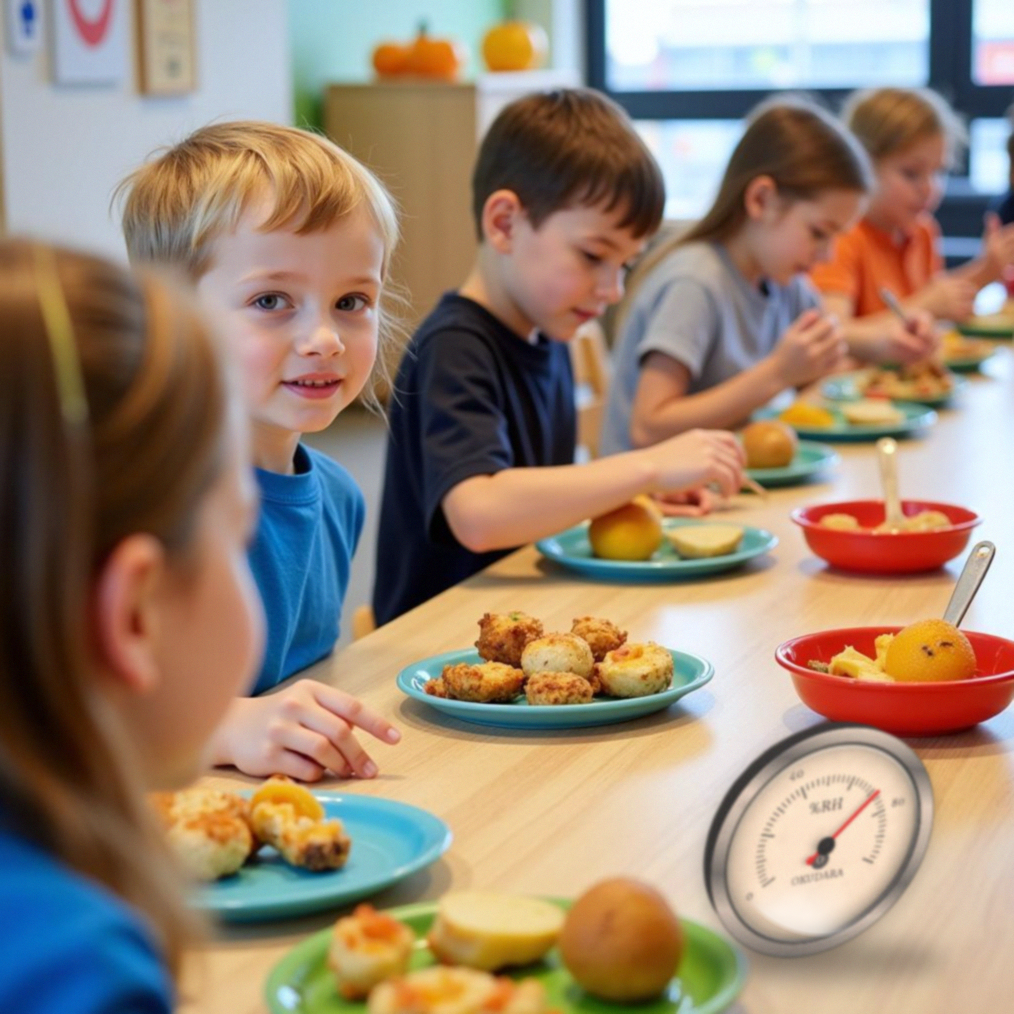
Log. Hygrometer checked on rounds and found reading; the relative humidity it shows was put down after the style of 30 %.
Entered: 70 %
